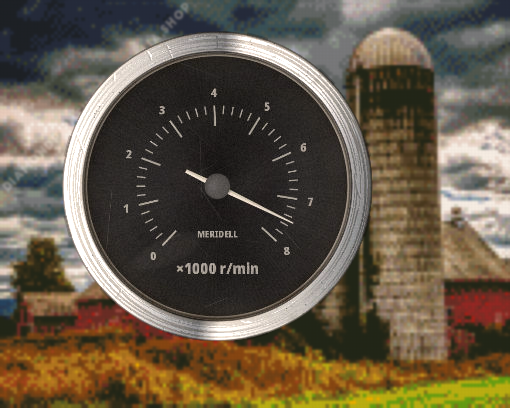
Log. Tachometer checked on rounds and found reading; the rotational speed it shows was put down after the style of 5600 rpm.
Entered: 7500 rpm
